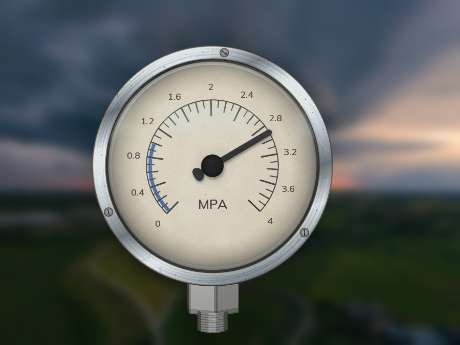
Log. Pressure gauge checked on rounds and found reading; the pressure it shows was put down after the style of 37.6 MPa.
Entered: 2.9 MPa
